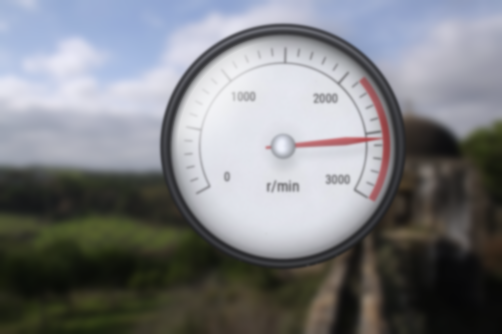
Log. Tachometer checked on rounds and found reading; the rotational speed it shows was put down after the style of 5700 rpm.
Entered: 2550 rpm
